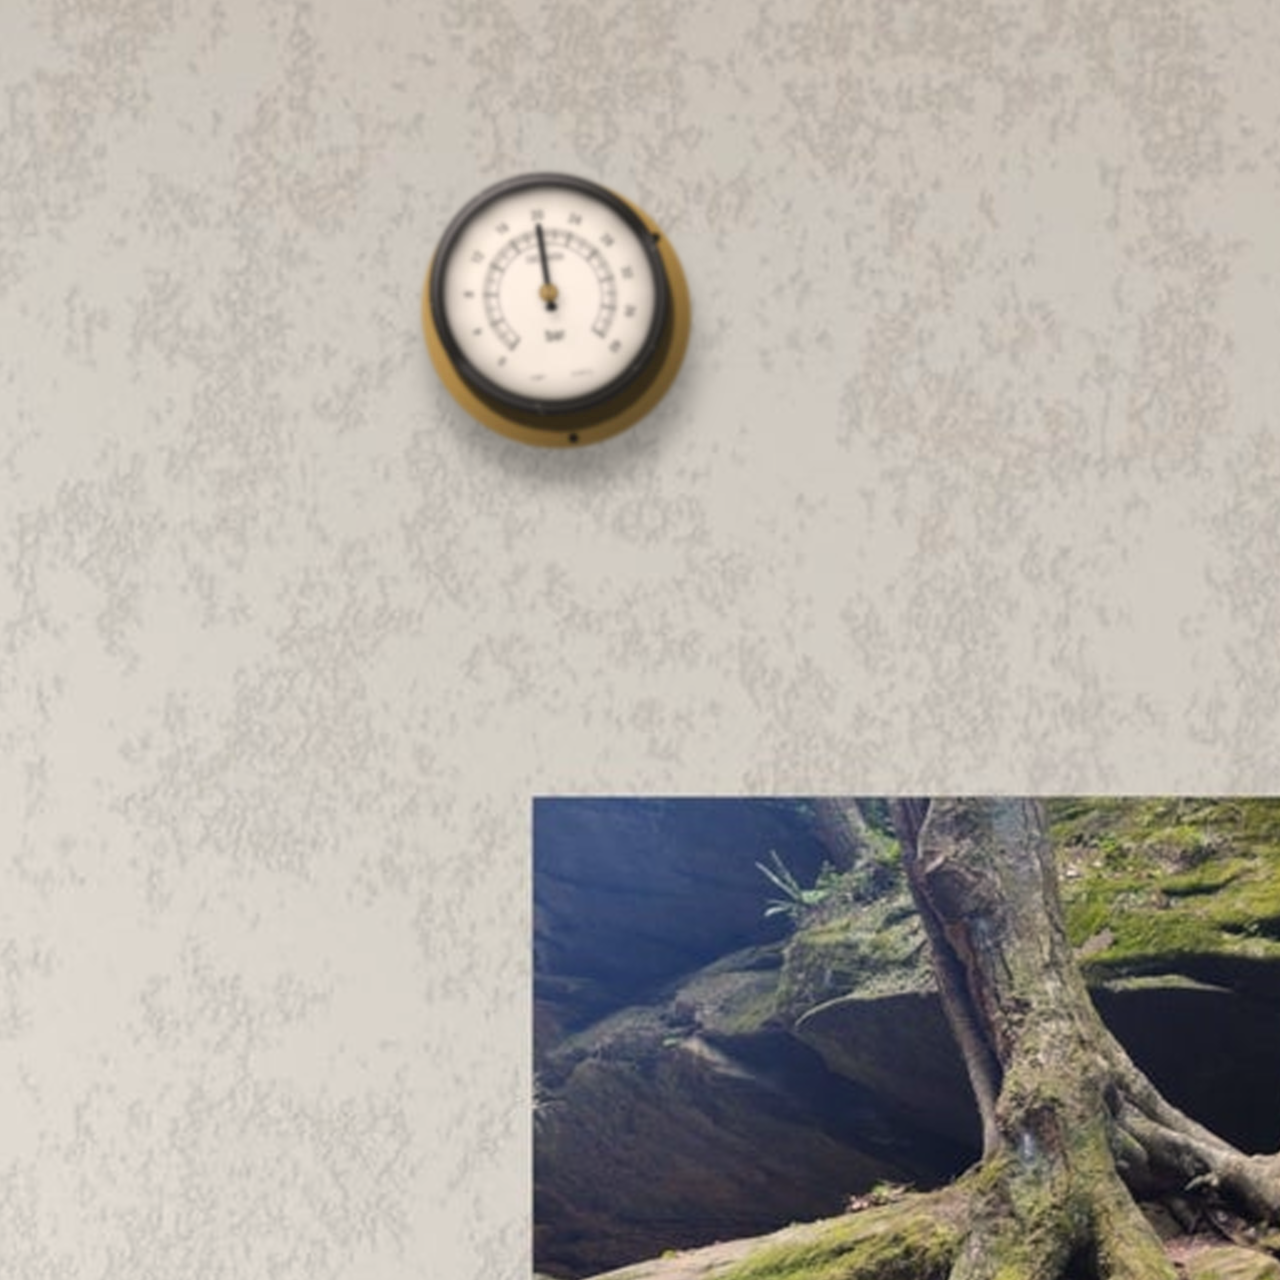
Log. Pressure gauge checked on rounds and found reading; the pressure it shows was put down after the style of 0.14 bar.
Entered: 20 bar
